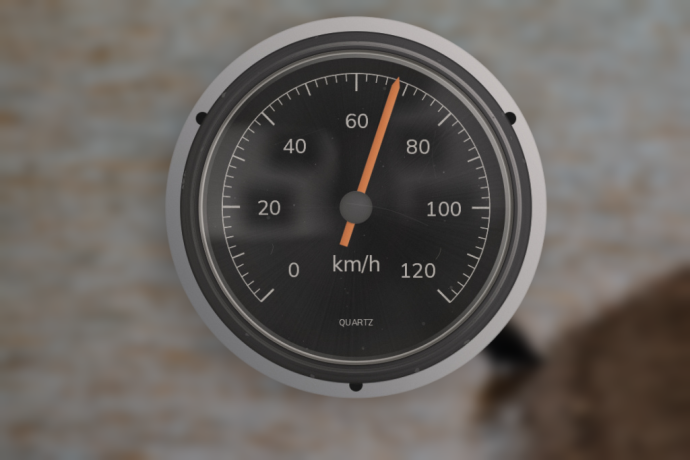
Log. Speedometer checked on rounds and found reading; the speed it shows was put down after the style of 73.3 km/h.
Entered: 68 km/h
